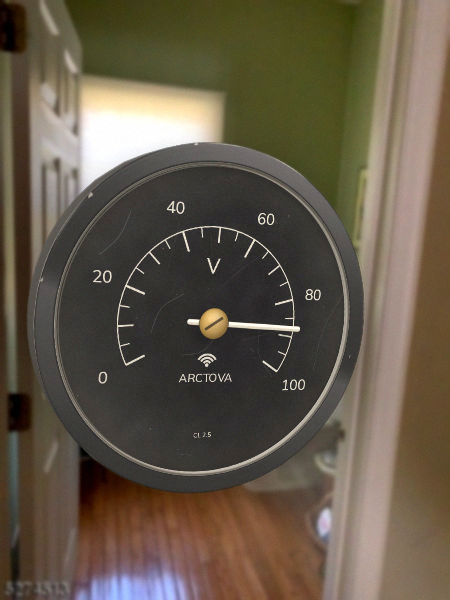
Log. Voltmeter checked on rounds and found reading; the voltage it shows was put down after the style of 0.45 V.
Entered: 87.5 V
